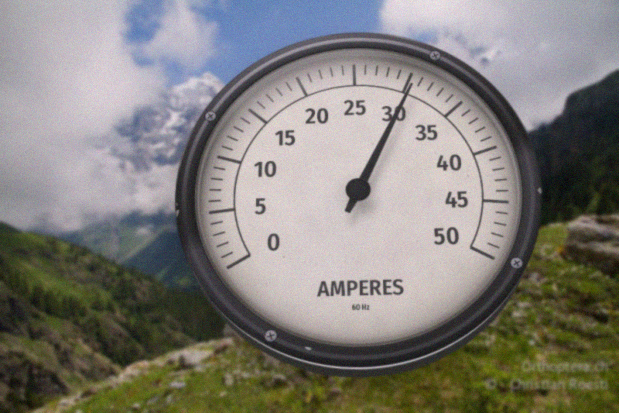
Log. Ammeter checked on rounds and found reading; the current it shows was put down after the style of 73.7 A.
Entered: 30.5 A
